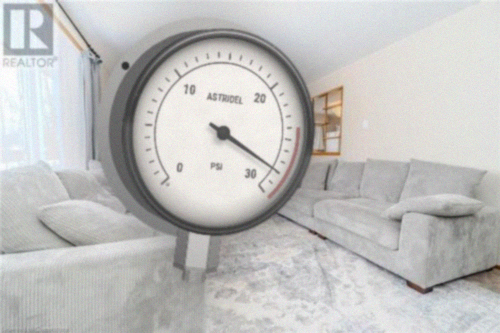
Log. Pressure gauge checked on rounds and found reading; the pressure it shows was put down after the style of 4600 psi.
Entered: 28 psi
